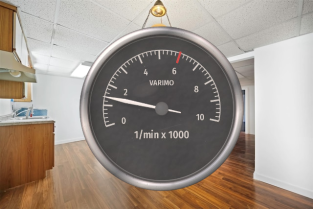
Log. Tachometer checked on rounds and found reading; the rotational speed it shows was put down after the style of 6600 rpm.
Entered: 1400 rpm
